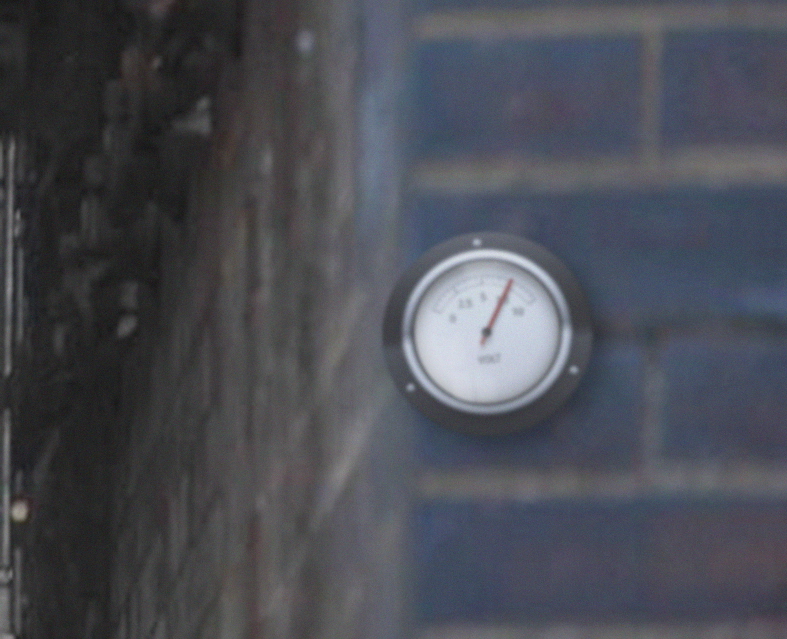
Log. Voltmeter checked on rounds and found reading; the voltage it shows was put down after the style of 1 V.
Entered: 7.5 V
